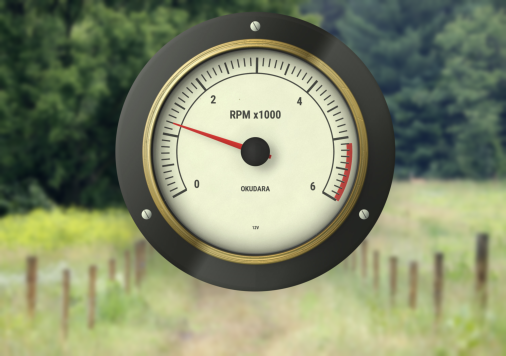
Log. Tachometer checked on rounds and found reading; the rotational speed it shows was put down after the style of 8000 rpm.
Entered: 1200 rpm
